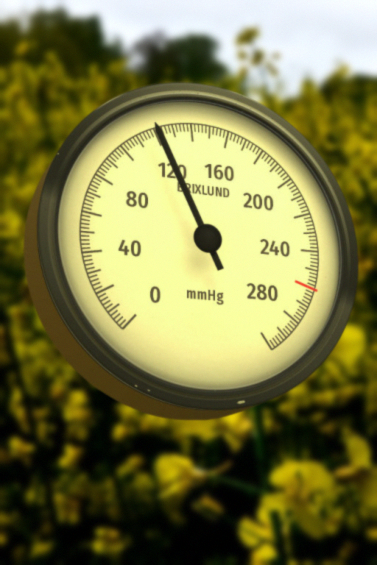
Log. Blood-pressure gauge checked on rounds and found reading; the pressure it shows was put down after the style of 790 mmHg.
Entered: 120 mmHg
